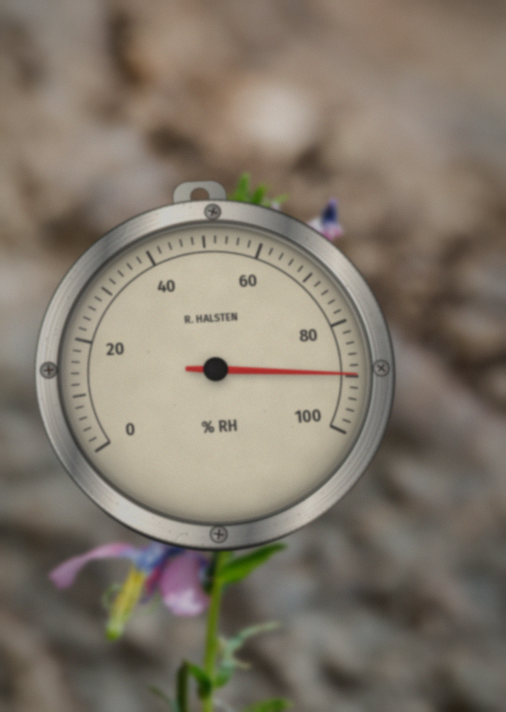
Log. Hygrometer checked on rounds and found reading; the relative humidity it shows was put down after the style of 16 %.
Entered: 90 %
